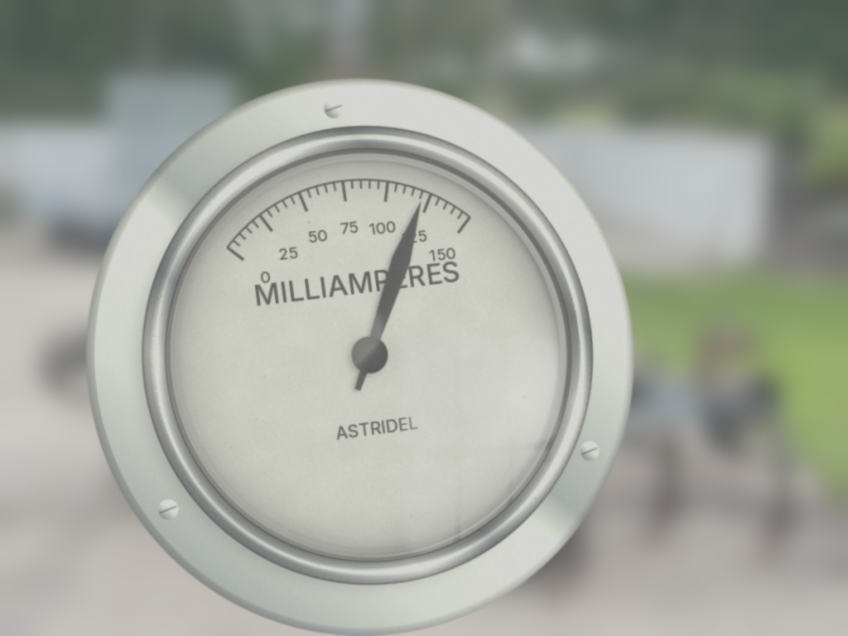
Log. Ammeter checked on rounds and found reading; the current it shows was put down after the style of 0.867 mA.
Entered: 120 mA
